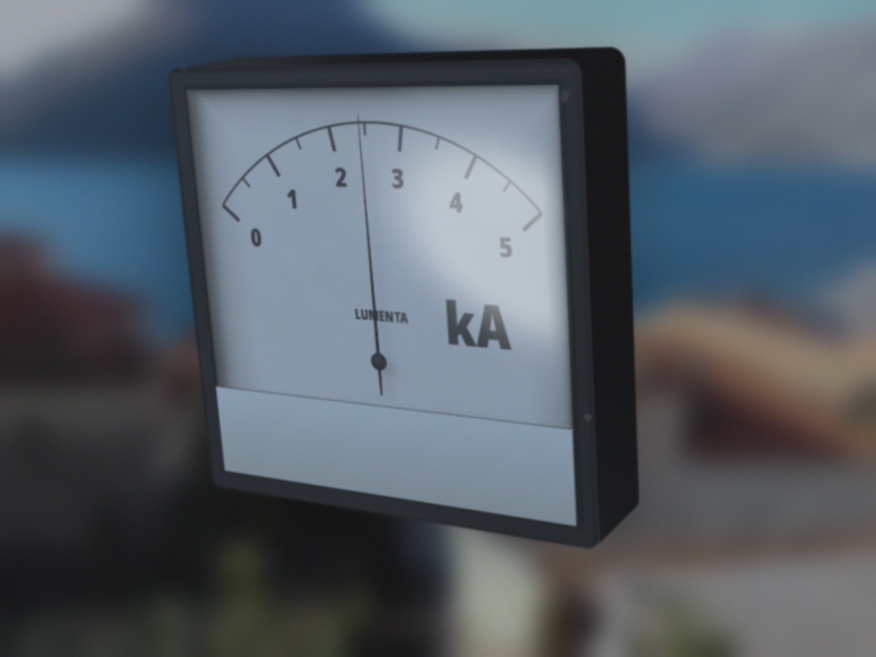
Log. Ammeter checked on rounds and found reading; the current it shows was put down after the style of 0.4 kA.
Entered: 2.5 kA
